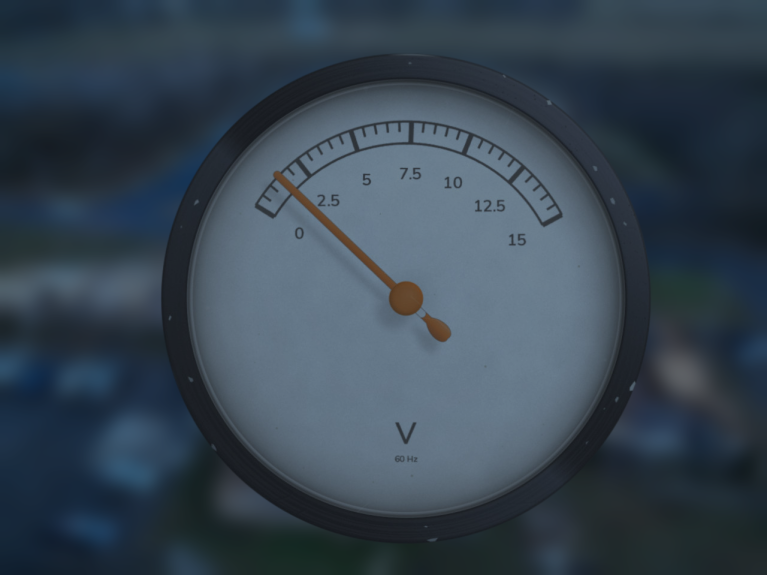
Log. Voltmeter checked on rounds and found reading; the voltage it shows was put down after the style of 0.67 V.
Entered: 1.5 V
